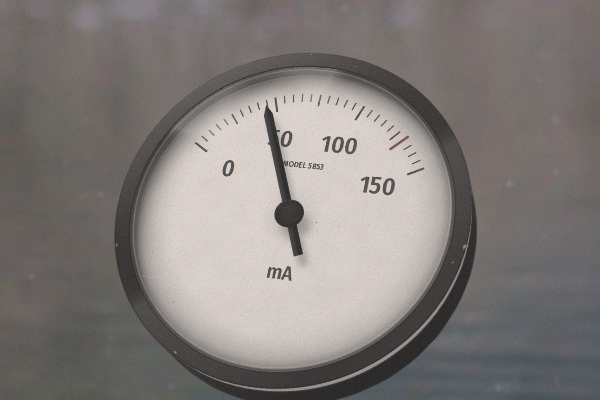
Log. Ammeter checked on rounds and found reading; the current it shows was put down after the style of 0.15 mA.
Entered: 45 mA
